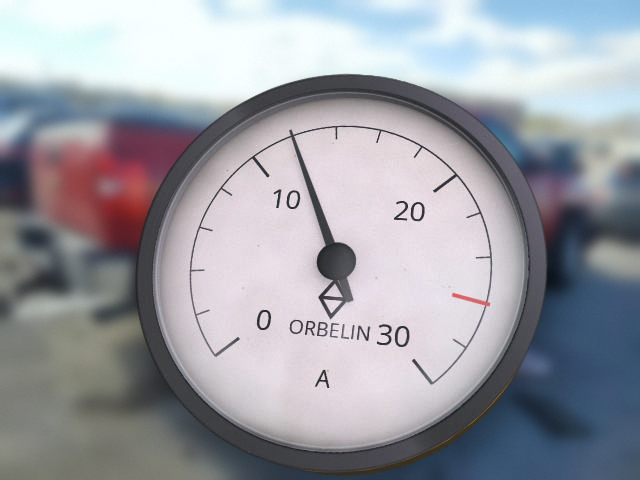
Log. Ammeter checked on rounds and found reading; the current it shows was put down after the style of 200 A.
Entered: 12 A
